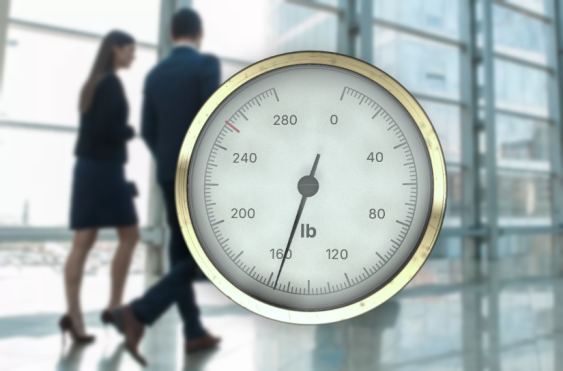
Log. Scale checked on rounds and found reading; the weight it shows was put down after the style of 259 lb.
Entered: 156 lb
